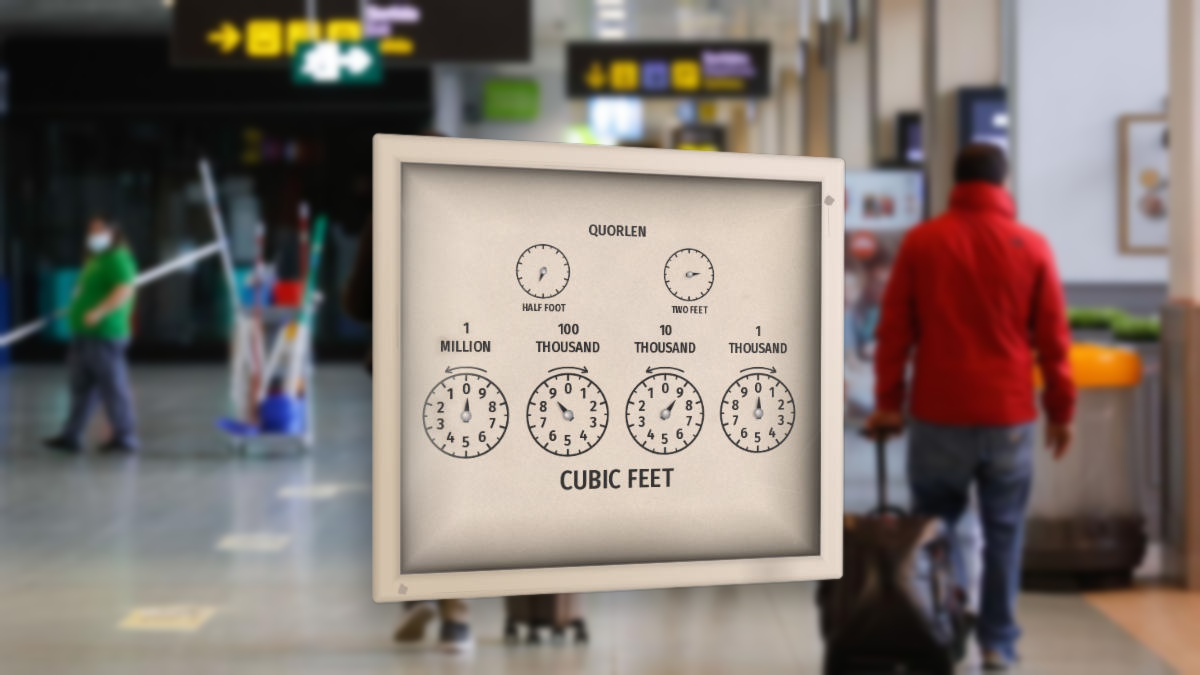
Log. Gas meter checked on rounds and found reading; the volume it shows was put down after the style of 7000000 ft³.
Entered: 989000 ft³
